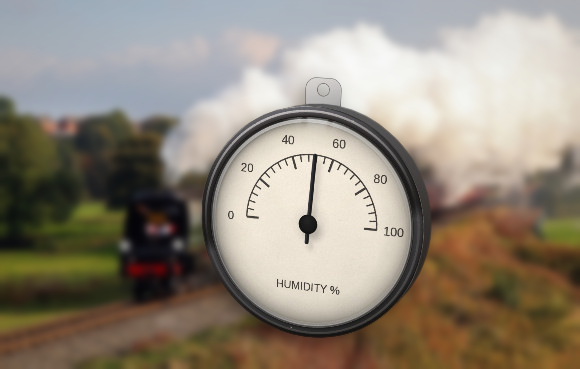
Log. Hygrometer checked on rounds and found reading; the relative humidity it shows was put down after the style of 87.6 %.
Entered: 52 %
